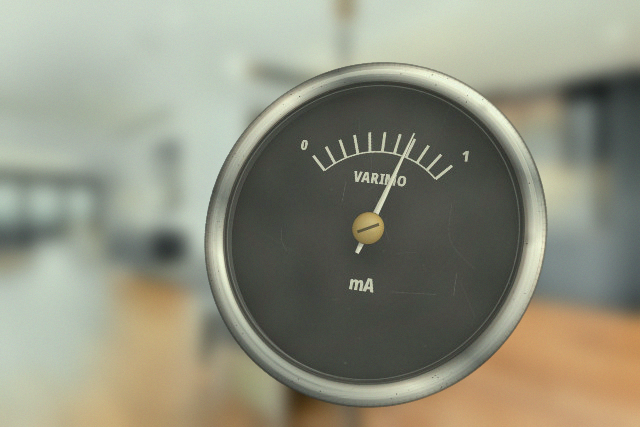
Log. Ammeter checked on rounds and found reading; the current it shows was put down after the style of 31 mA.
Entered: 0.7 mA
